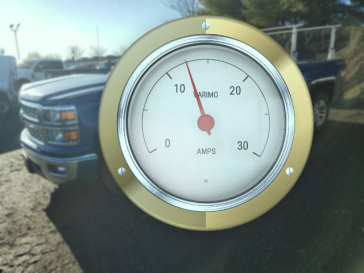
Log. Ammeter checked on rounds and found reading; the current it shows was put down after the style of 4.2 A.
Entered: 12.5 A
